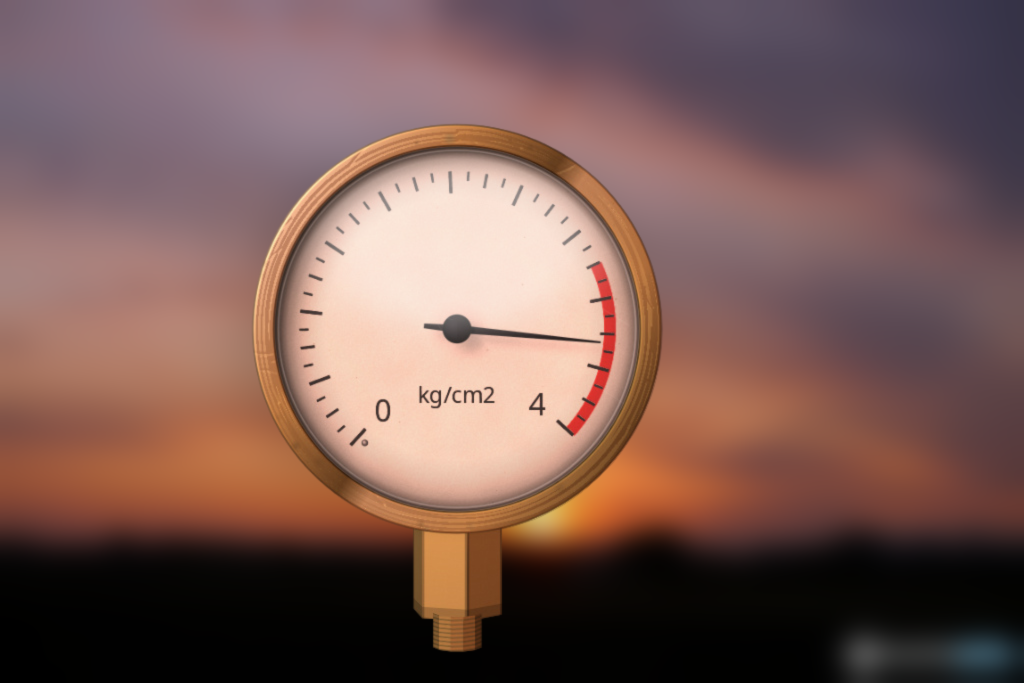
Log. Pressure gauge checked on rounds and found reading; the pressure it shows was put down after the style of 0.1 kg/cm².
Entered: 3.45 kg/cm²
